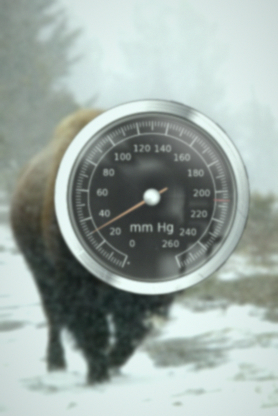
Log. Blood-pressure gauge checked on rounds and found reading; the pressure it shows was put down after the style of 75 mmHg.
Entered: 30 mmHg
